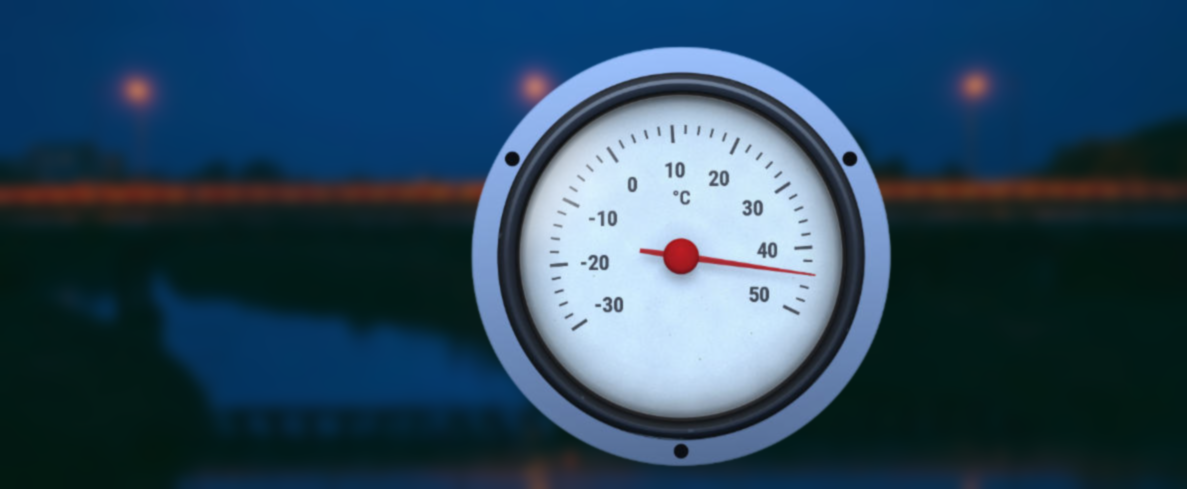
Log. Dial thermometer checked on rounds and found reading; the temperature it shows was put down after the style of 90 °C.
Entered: 44 °C
